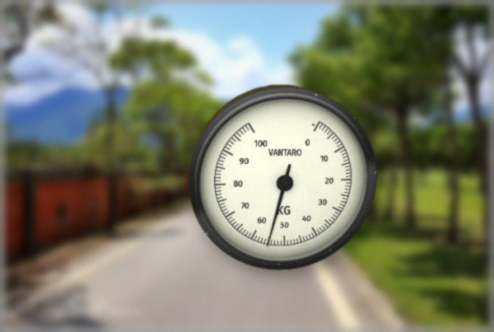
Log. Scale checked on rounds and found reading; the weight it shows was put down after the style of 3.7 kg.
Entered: 55 kg
